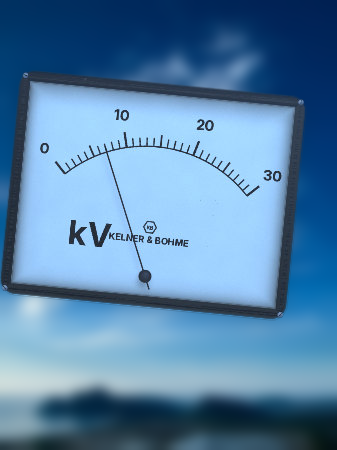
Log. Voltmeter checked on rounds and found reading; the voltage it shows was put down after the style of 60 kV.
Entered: 7 kV
